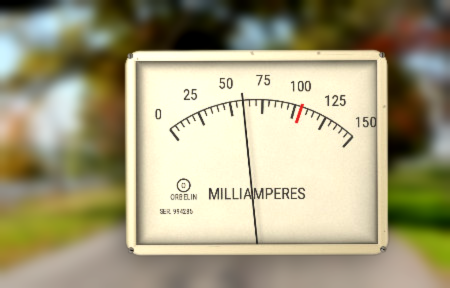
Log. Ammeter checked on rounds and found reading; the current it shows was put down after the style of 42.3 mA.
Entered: 60 mA
